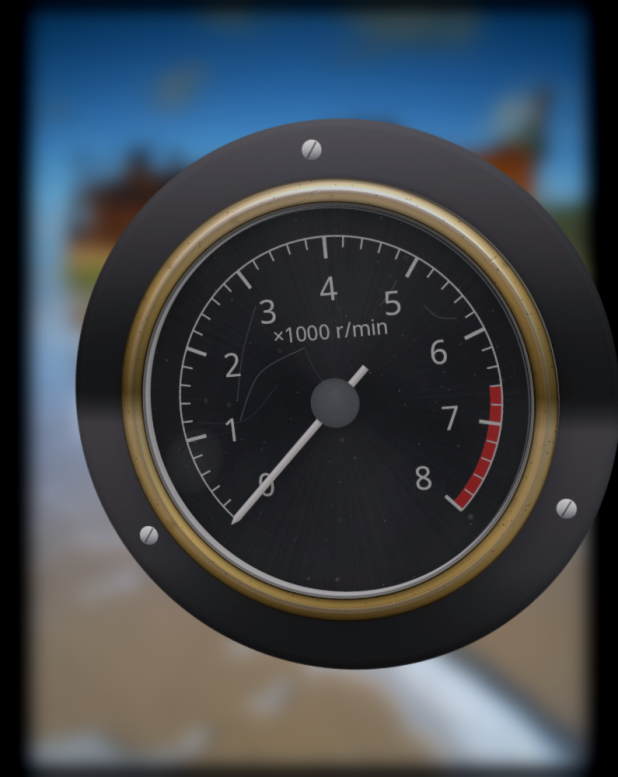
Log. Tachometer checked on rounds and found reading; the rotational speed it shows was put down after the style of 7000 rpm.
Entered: 0 rpm
